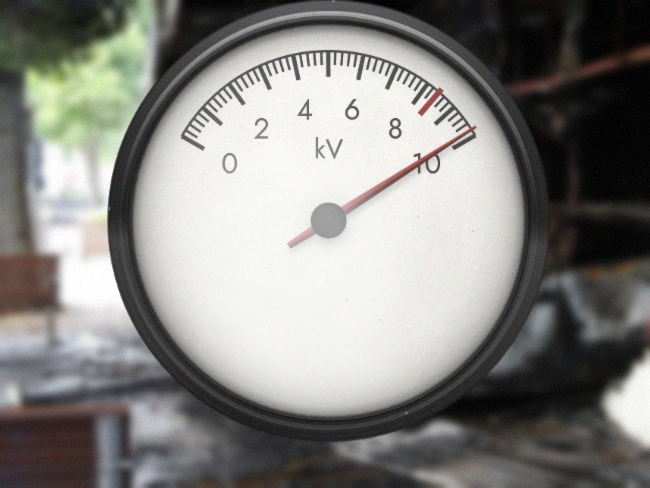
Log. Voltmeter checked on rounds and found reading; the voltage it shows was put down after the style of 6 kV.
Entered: 9.8 kV
